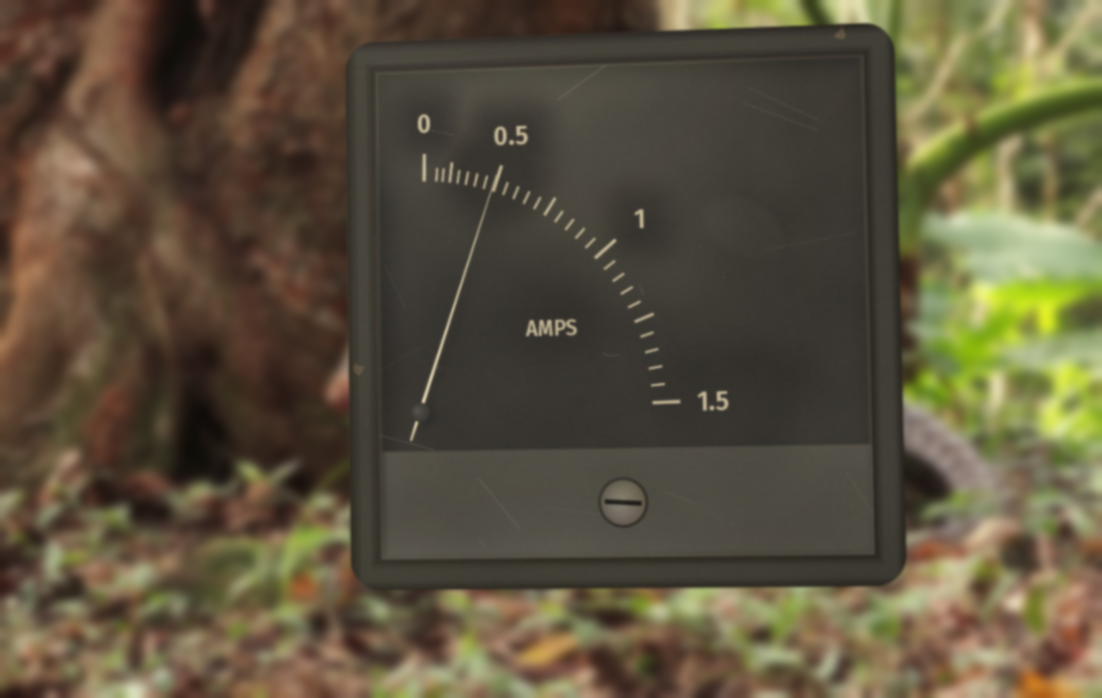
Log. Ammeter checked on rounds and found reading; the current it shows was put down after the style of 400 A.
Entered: 0.5 A
